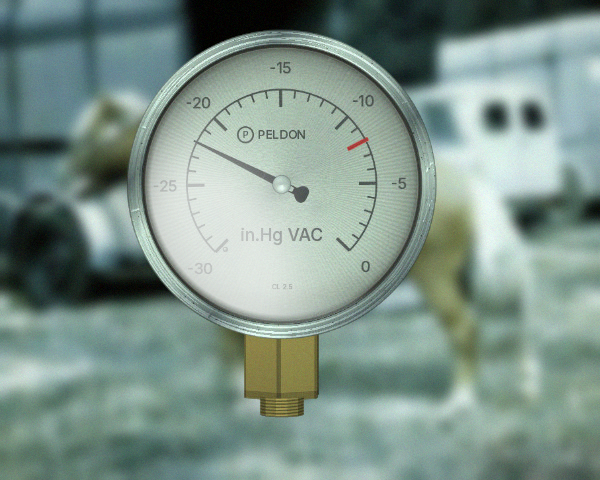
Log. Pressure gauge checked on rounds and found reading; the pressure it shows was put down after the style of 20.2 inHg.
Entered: -22 inHg
